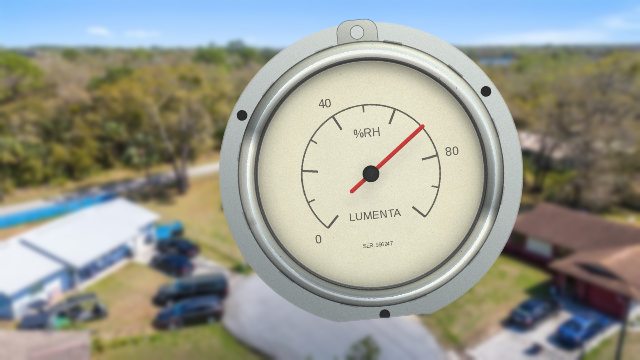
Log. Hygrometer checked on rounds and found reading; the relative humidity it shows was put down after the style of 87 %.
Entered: 70 %
